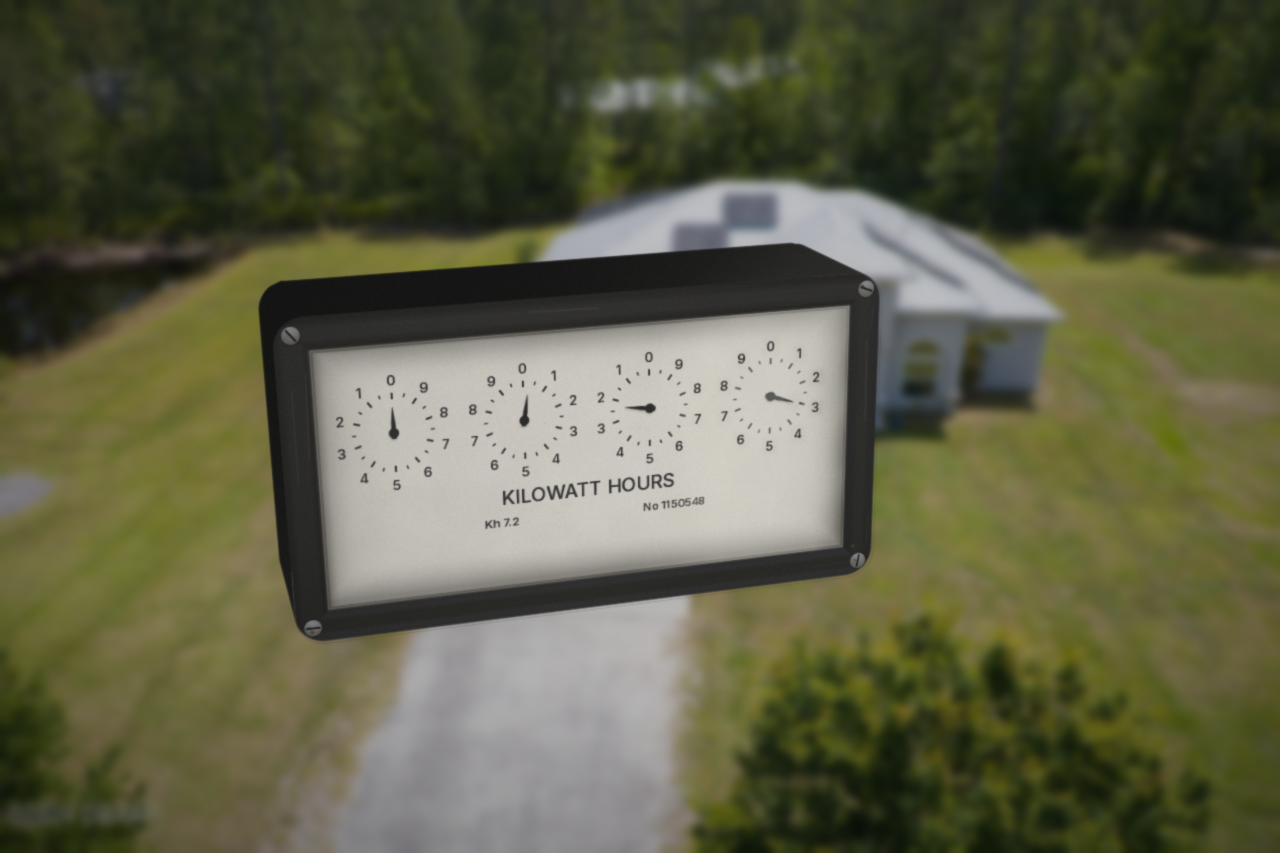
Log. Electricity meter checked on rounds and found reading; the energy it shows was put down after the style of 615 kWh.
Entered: 23 kWh
